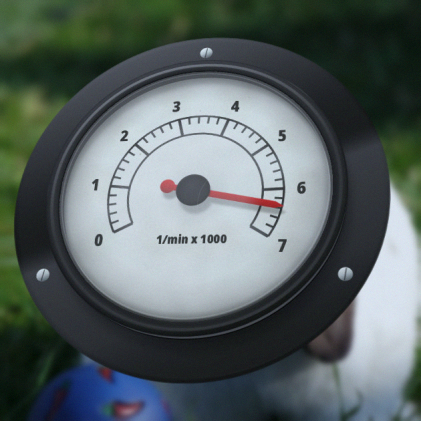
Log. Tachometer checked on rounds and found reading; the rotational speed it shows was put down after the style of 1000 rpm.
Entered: 6400 rpm
